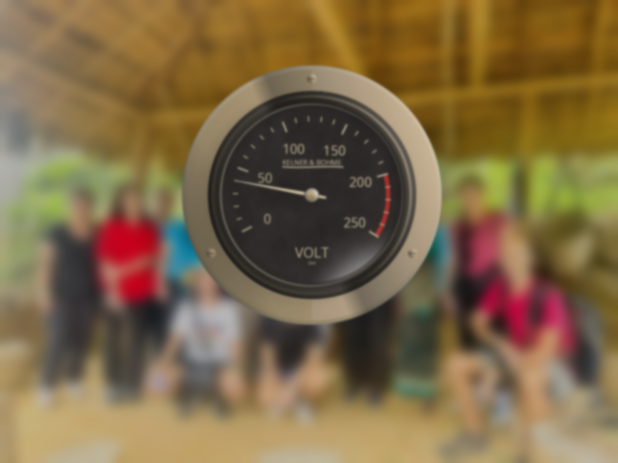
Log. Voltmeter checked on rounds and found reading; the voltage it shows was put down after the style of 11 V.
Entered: 40 V
